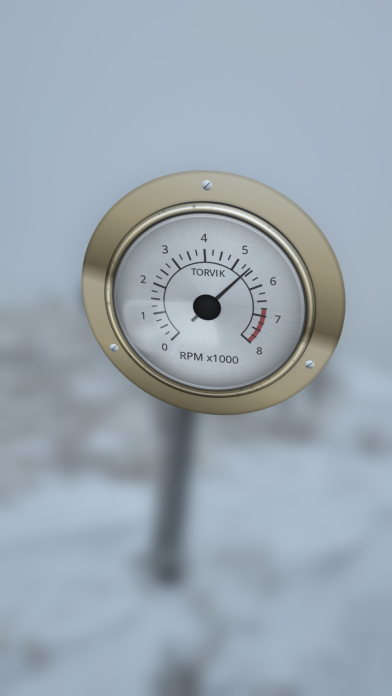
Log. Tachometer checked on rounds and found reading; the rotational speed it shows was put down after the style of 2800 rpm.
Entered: 5375 rpm
